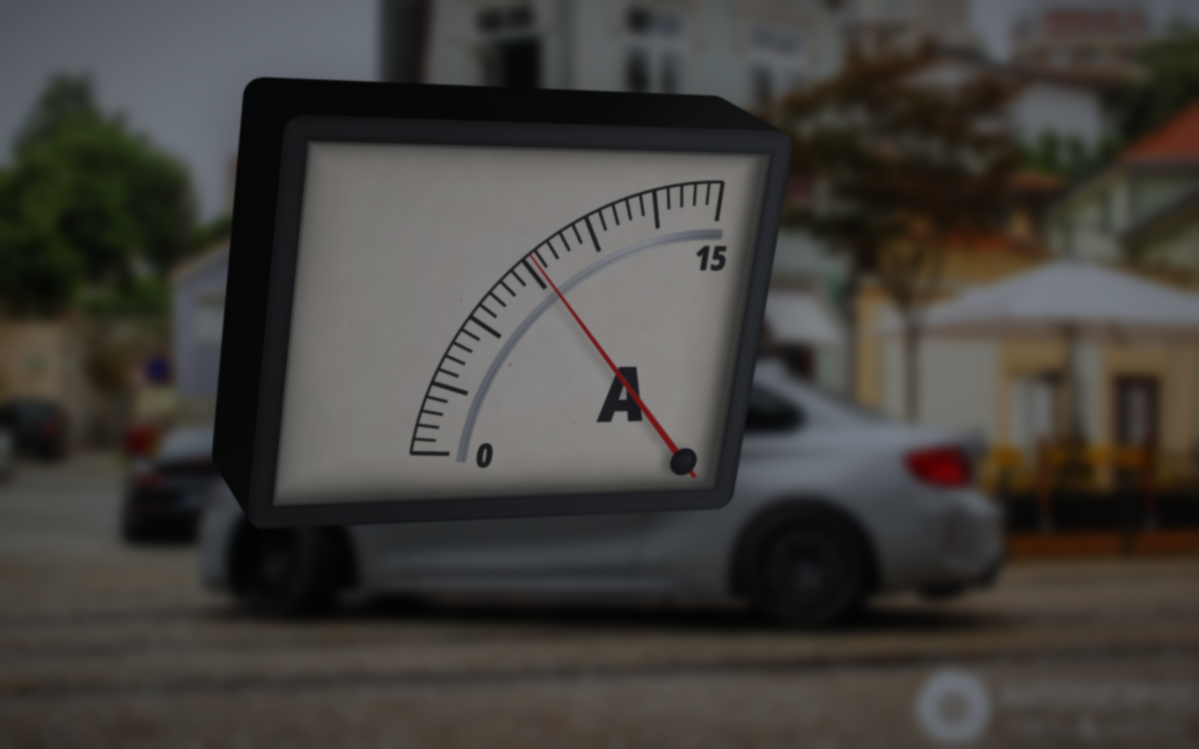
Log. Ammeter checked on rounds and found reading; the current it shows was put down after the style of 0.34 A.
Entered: 7.75 A
